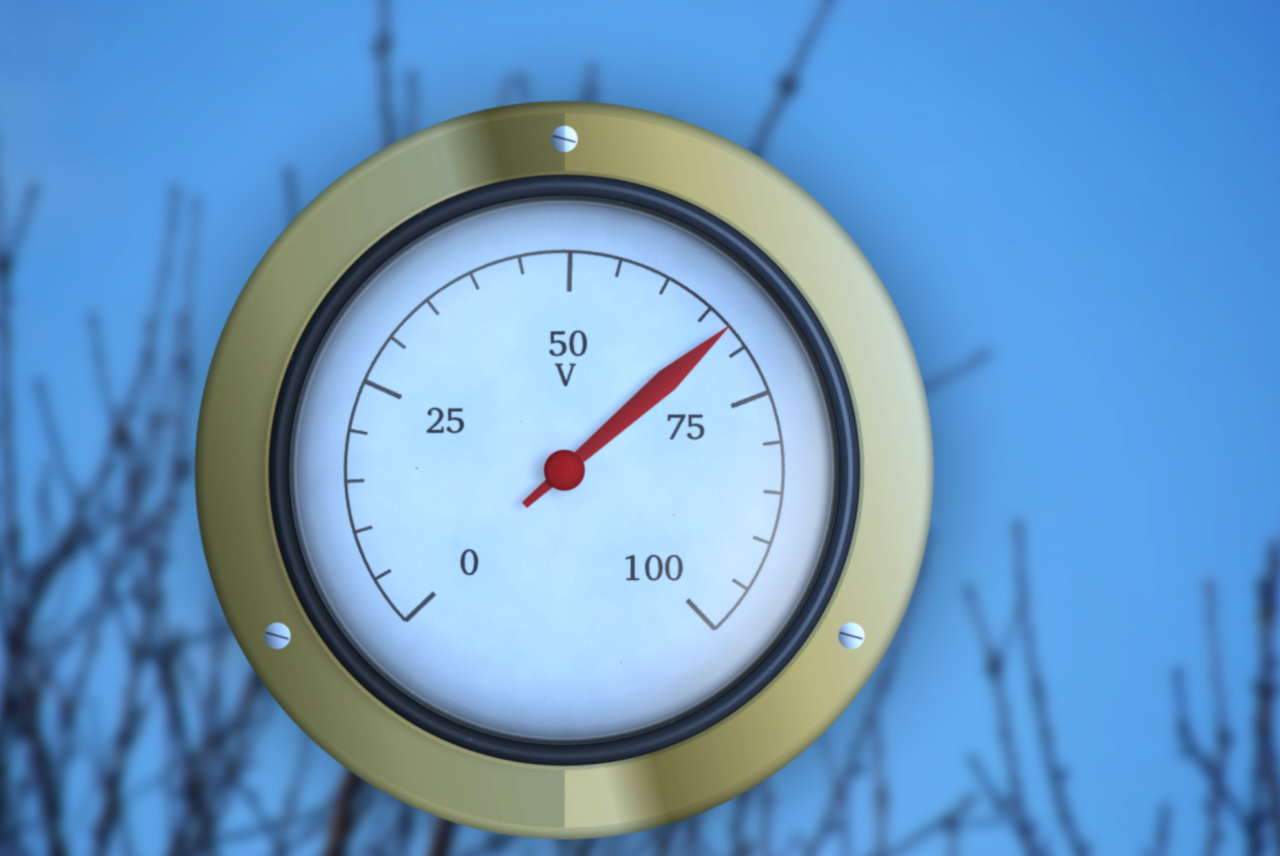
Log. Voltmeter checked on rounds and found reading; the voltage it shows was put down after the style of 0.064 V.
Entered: 67.5 V
